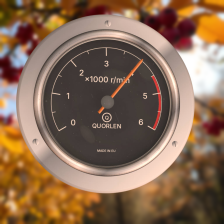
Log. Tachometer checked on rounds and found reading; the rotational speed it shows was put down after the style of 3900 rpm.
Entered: 4000 rpm
